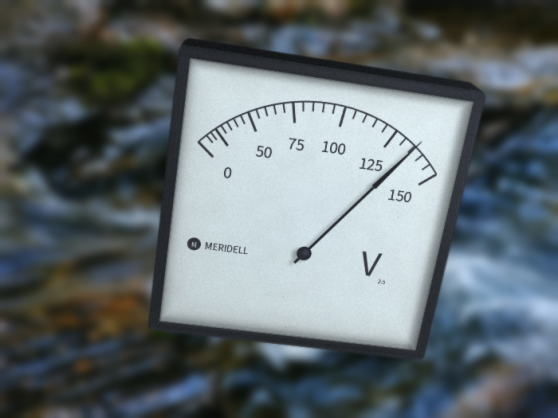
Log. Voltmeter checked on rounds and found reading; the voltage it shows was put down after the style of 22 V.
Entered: 135 V
